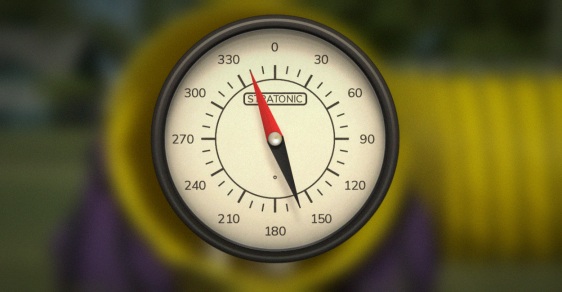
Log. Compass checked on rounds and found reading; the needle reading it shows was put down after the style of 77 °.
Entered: 340 °
